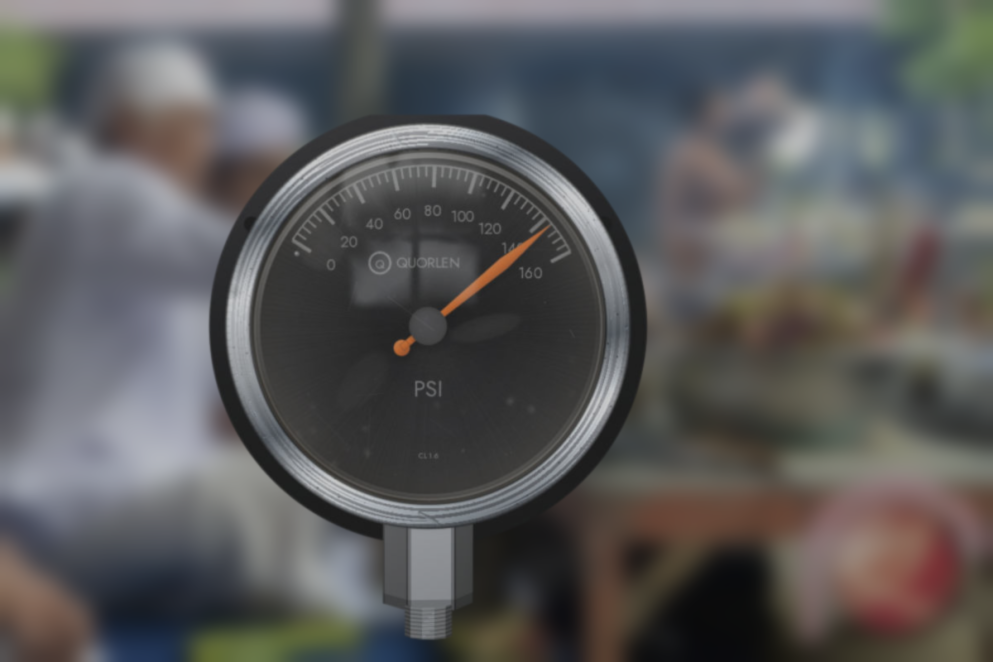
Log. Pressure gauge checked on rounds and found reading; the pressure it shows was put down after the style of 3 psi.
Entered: 144 psi
